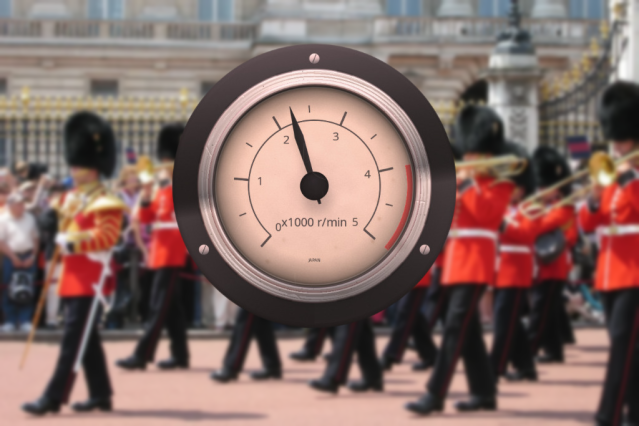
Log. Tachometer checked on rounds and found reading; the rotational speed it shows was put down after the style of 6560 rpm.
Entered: 2250 rpm
